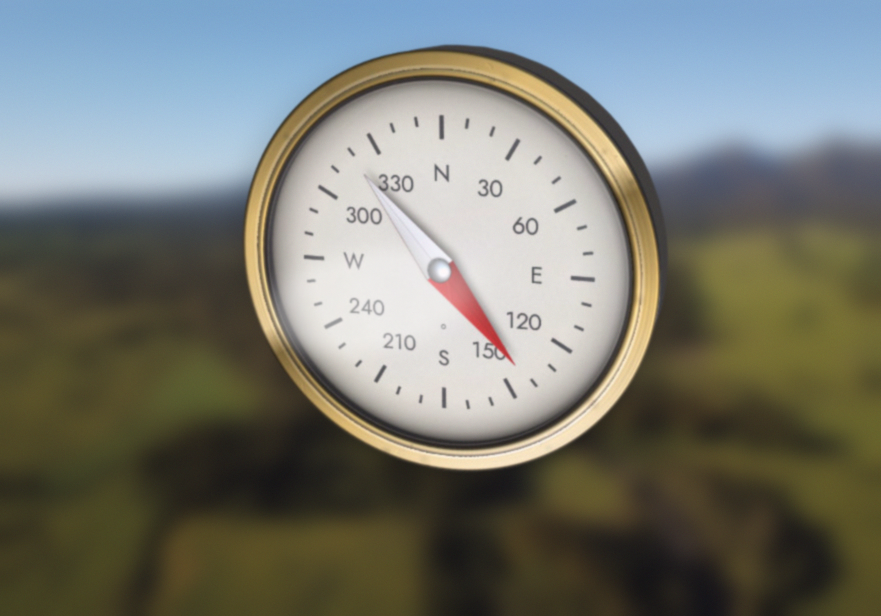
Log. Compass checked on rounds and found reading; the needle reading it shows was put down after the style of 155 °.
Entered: 140 °
